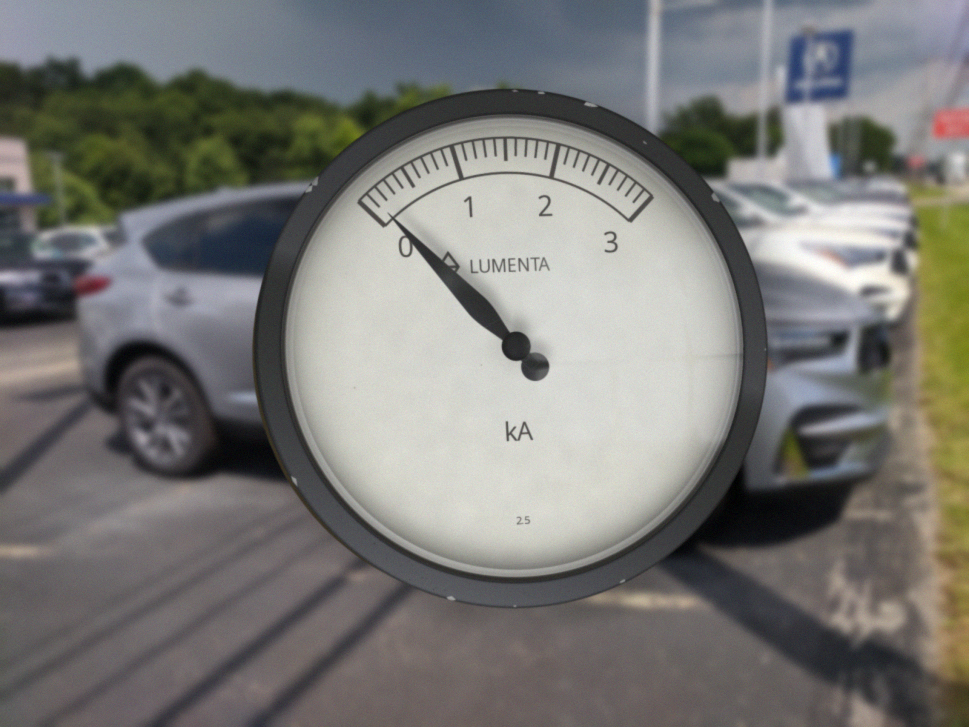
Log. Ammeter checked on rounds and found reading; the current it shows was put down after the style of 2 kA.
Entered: 0.1 kA
